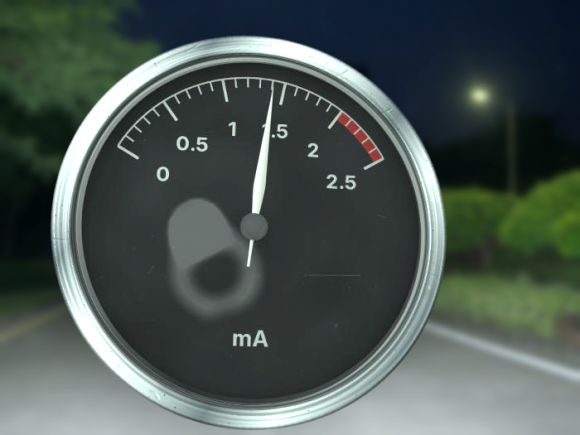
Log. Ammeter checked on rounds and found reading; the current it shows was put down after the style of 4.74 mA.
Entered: 1.4 mA
